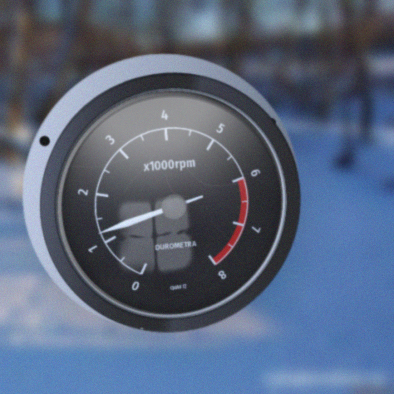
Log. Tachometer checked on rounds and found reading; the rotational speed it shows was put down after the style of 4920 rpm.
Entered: 1250 rpm
